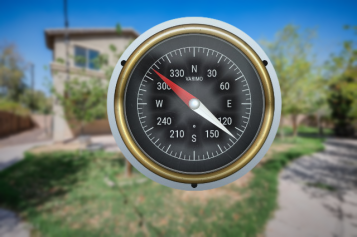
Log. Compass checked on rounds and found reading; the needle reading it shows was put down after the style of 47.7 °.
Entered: 310 °
